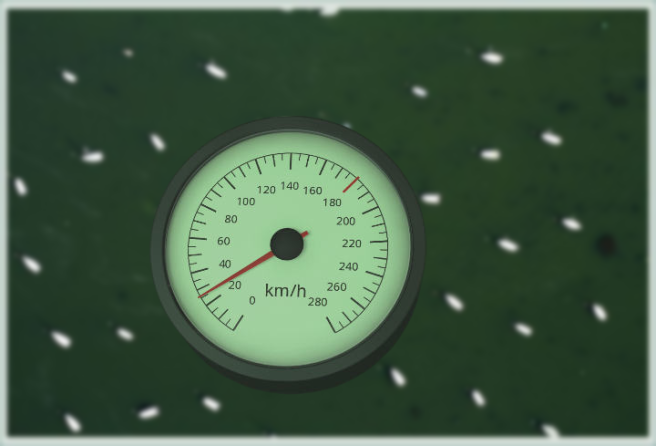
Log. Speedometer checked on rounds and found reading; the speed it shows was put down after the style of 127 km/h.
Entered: 25 km/h
